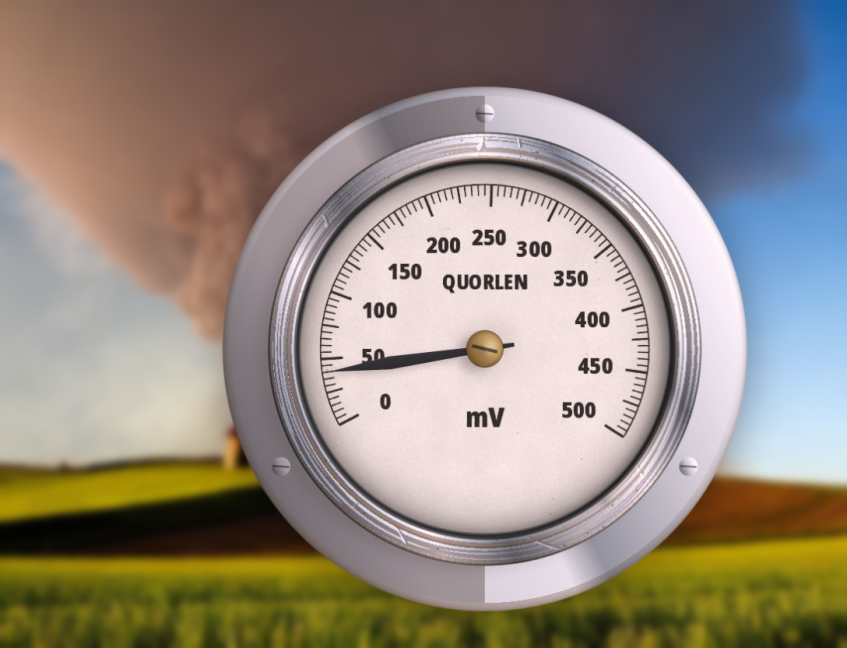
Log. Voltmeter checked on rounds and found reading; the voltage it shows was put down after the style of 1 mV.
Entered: 40 mV
